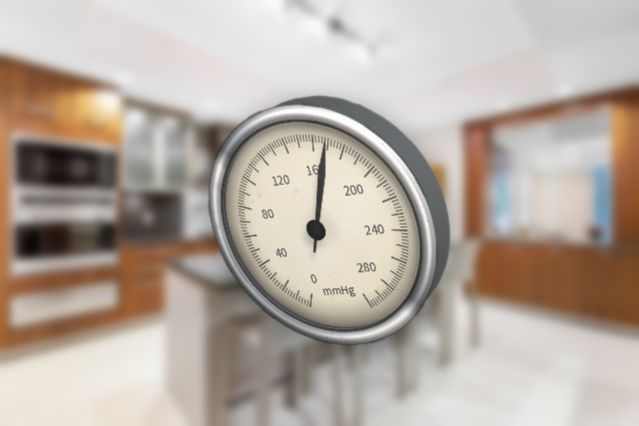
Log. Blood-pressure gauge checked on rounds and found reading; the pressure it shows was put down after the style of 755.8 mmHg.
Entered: 170 mmHg
